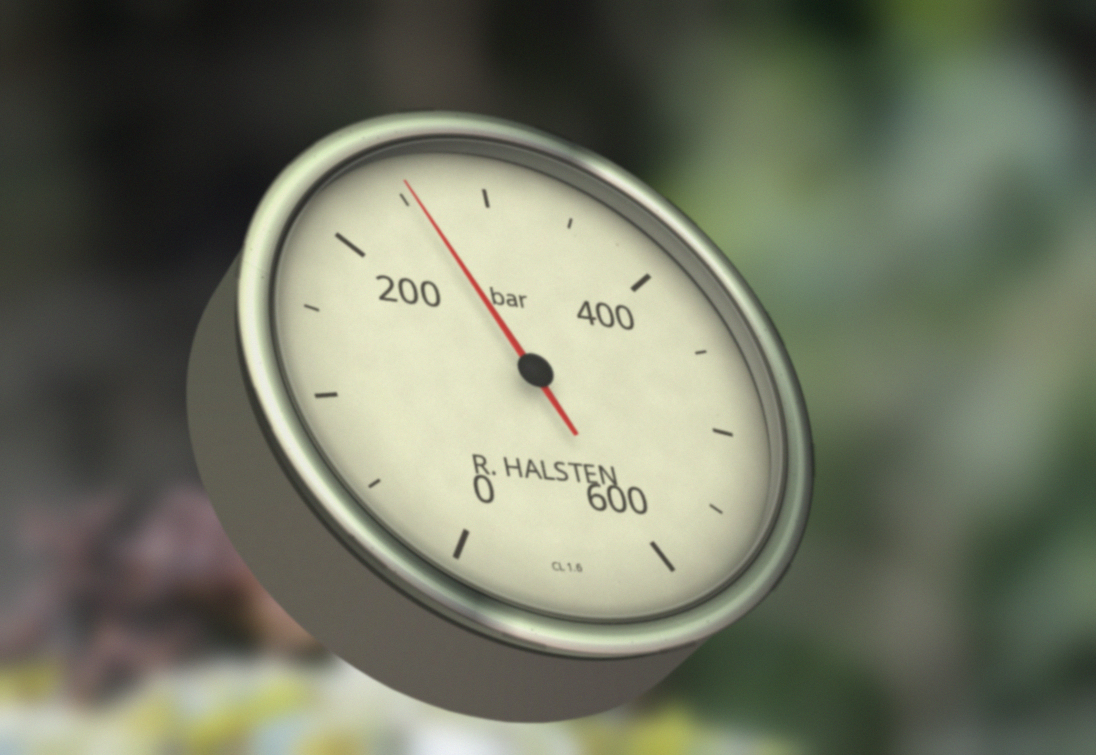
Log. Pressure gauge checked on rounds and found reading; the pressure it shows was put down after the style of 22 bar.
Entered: 250 bar
